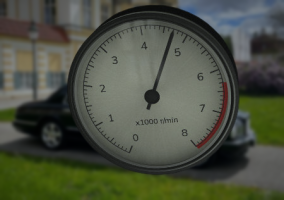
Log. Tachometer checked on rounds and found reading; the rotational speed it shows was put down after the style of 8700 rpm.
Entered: 4700 rpm
